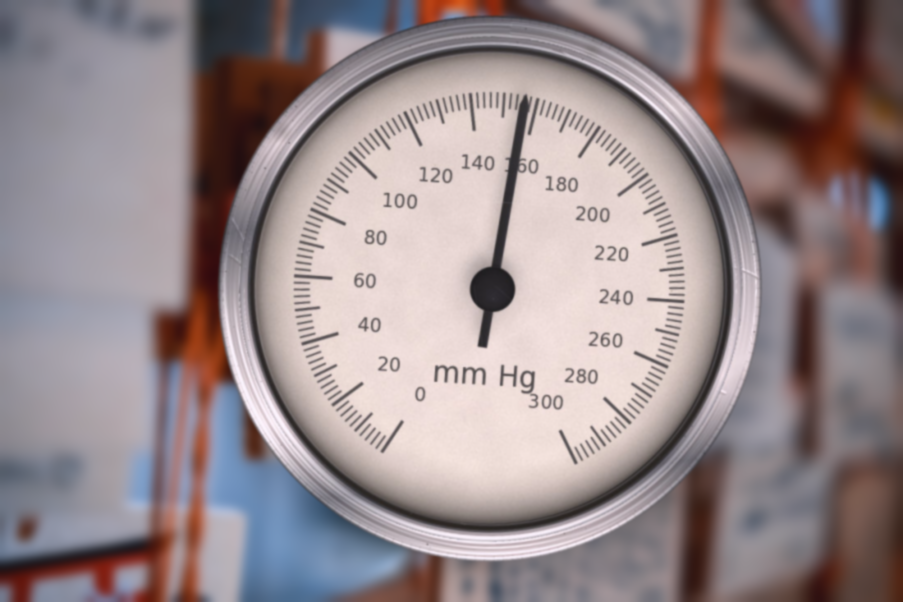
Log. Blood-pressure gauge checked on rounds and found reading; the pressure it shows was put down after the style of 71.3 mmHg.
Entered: 156 mmHg
